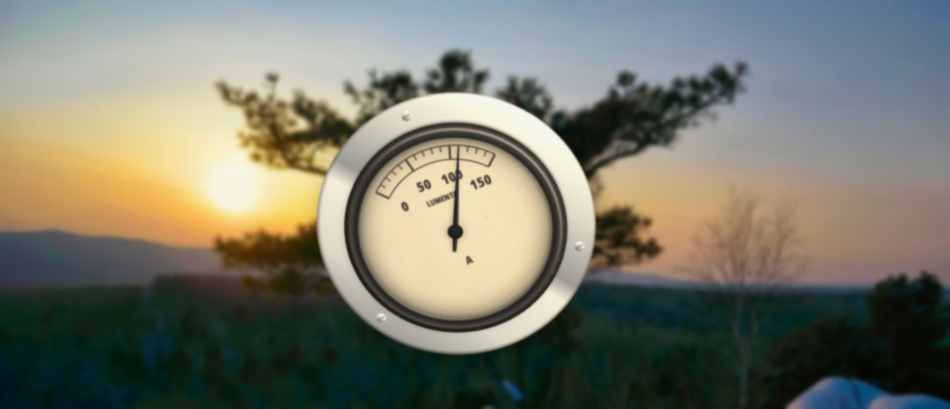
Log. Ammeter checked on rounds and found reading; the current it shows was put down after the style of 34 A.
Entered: 110 A
